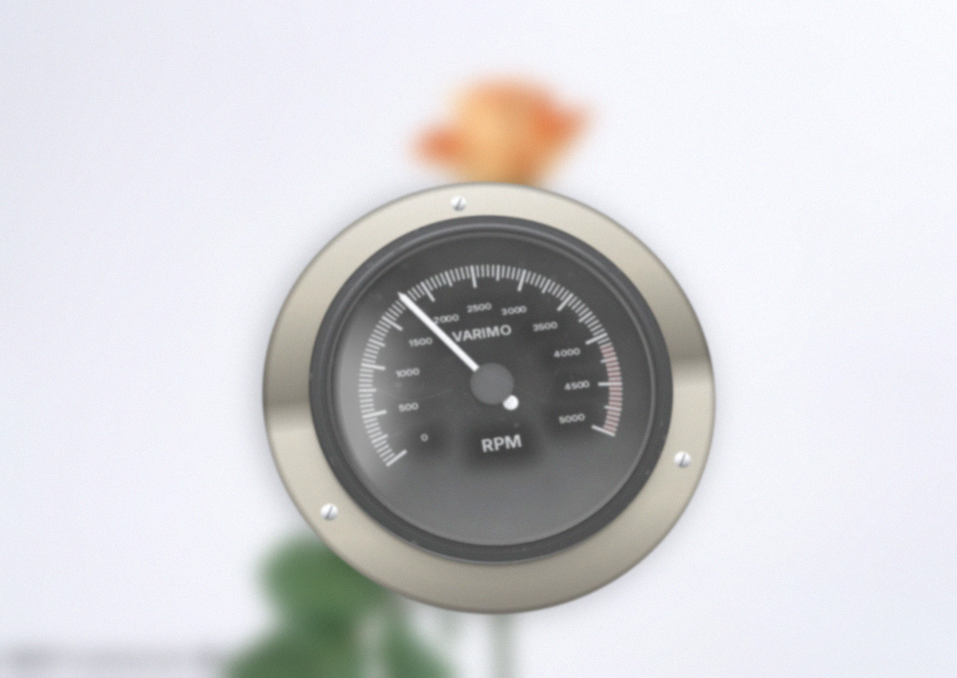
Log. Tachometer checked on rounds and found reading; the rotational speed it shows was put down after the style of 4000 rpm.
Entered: 1750 rpm
